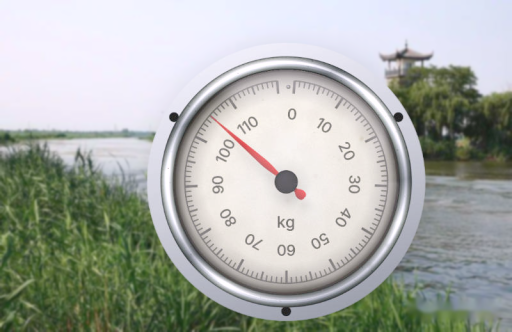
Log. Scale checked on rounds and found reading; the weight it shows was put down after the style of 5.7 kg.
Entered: 105 kg
